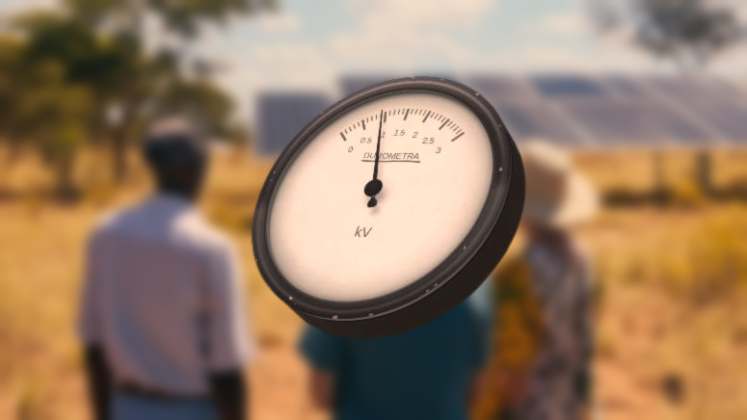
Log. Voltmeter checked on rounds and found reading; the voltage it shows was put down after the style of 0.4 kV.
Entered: 1 kV
